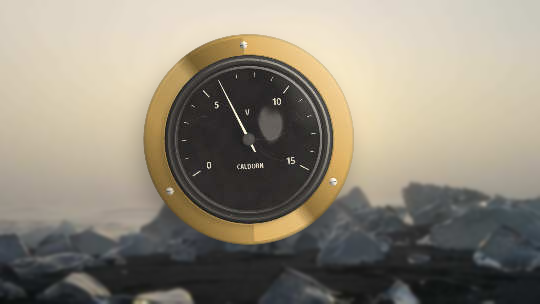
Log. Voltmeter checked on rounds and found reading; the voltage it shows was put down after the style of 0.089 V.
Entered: 6 V
